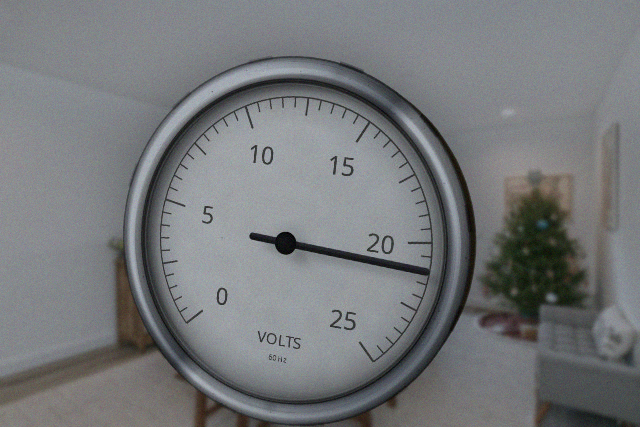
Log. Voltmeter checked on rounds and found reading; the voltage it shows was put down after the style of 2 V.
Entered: 21 V
